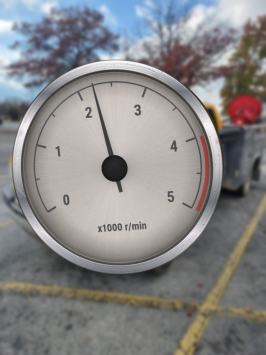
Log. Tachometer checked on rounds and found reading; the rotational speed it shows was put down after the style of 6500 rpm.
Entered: 2250 rpm
